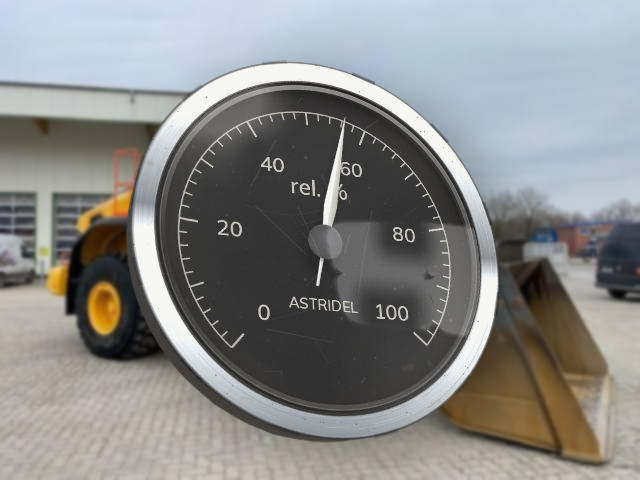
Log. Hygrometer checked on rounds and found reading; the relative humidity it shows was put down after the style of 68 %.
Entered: 56 %
